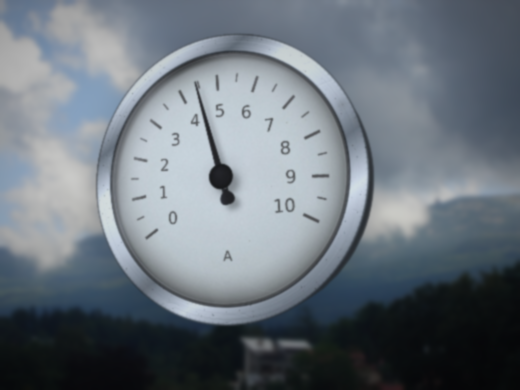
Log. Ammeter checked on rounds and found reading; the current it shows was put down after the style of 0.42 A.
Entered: 4.5 A
